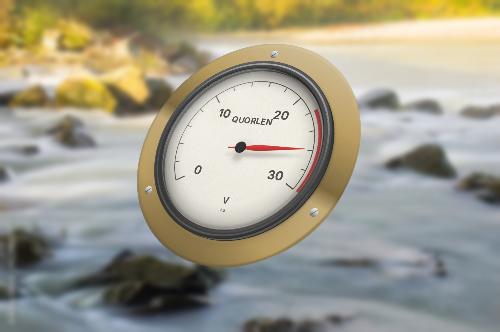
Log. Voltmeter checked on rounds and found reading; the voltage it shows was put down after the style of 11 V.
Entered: 26 V
